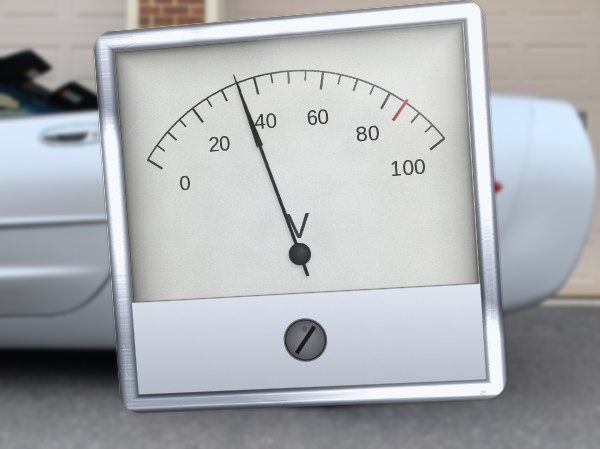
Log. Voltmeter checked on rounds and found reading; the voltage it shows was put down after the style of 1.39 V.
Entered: 35 V
